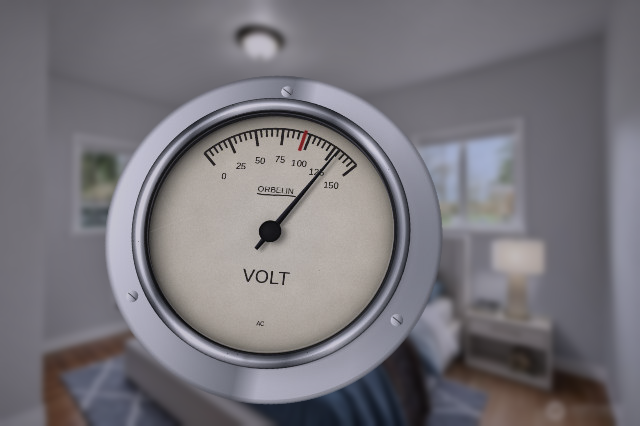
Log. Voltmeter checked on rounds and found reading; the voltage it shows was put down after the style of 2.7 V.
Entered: 130 V
